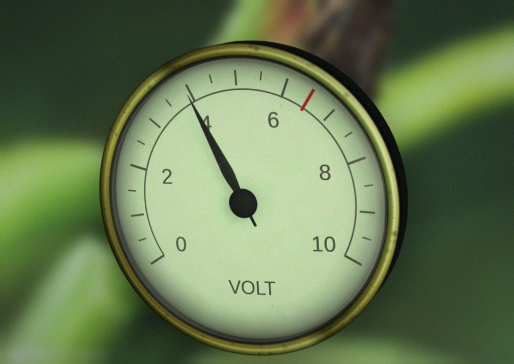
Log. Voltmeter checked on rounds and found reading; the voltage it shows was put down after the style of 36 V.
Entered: 4 V
